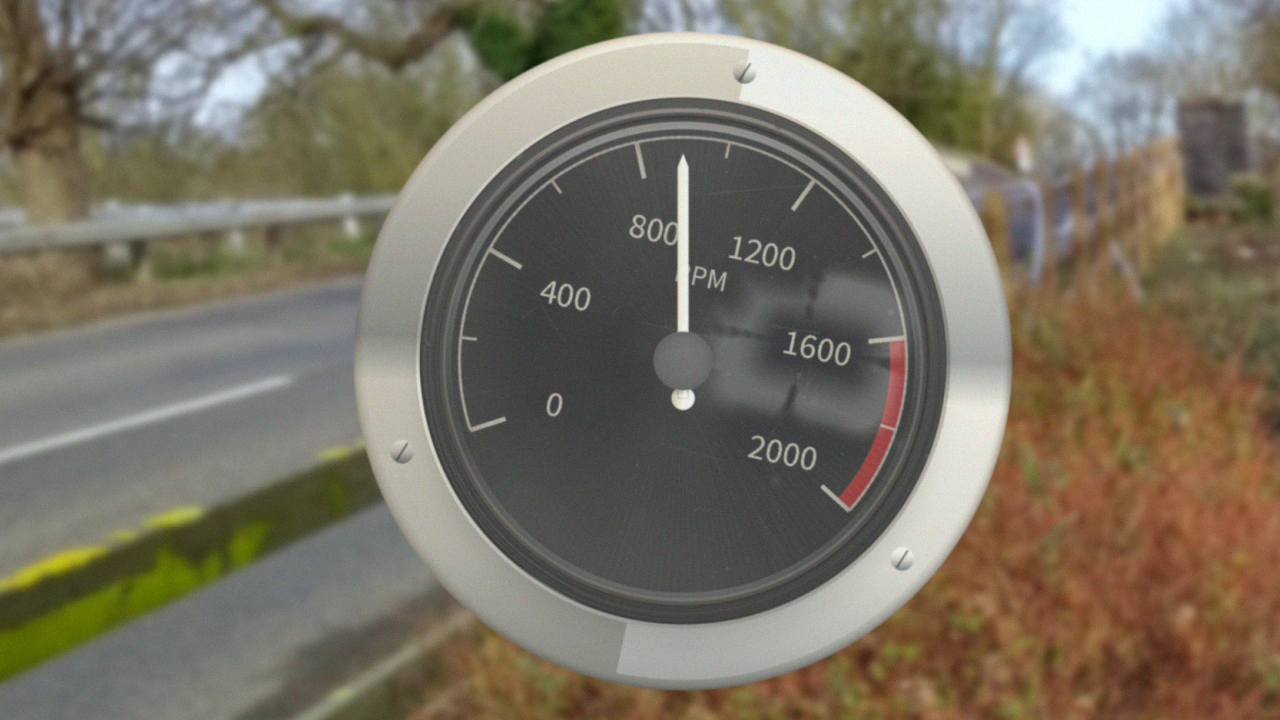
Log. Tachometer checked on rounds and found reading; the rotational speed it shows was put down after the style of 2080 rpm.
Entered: 900 rpm
